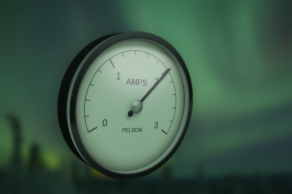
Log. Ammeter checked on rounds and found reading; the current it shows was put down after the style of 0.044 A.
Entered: 2 A
